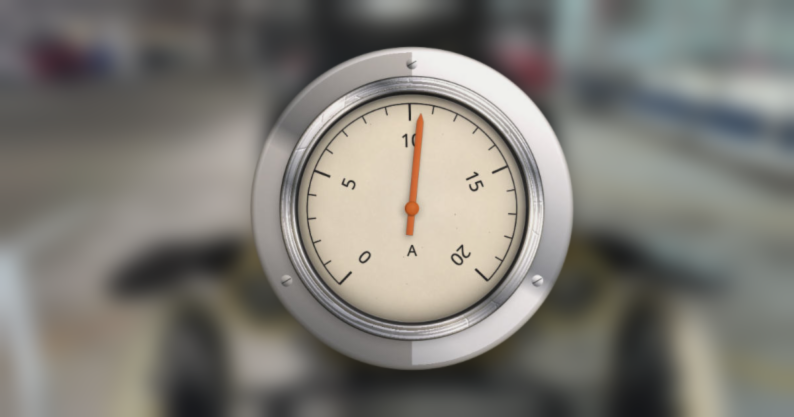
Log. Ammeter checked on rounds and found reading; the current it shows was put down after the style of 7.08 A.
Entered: 10.5 A
